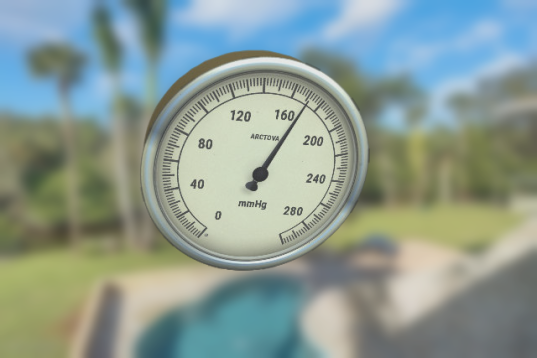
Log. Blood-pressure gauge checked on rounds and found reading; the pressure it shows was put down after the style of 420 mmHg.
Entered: 170 mmHg
